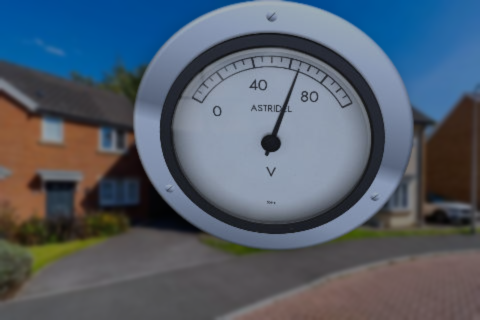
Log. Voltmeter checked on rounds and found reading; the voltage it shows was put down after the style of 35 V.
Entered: 65 V
